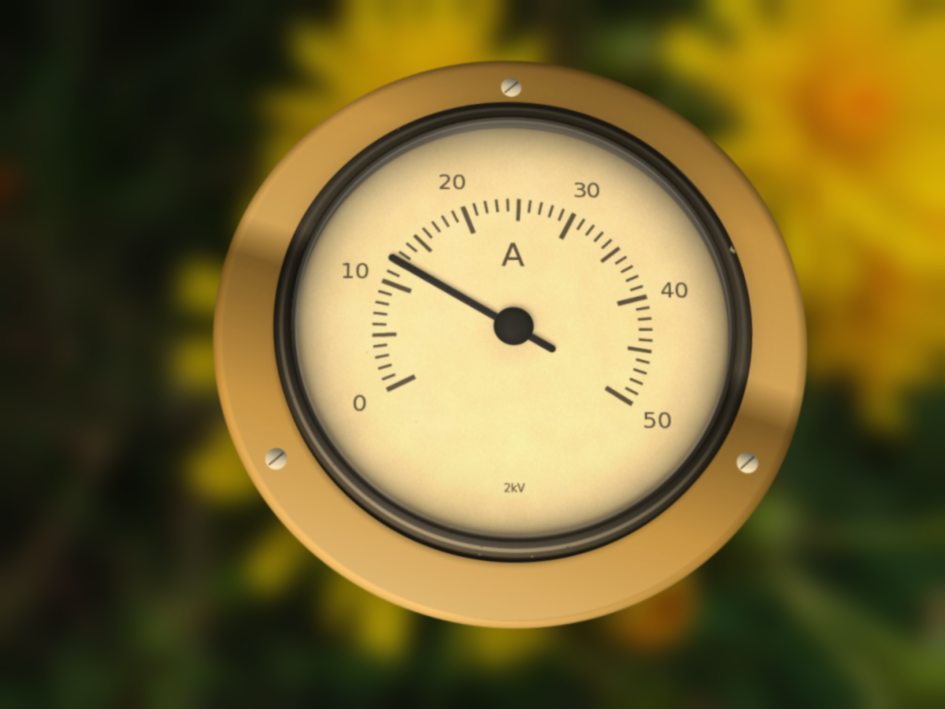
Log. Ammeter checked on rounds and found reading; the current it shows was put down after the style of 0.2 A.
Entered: 12 A
